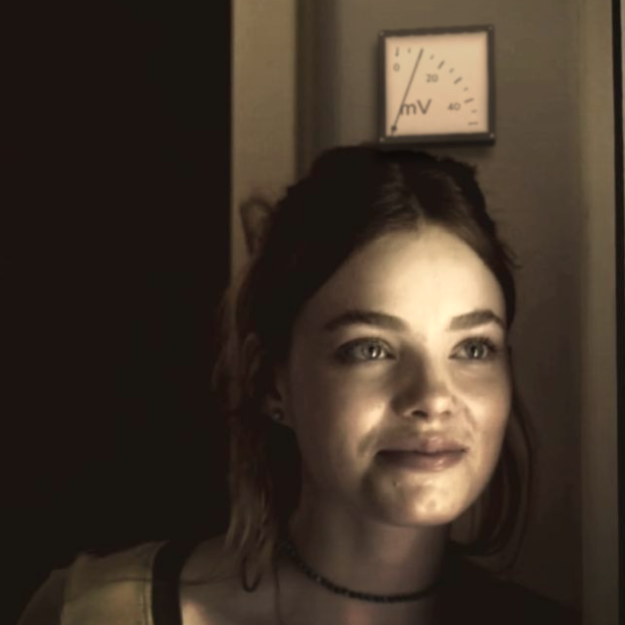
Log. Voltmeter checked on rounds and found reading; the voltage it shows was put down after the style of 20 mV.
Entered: 10 mV
